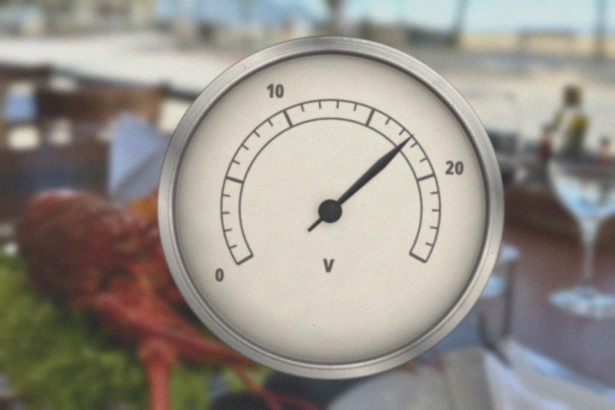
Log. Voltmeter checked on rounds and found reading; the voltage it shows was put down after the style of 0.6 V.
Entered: 17.5 V
